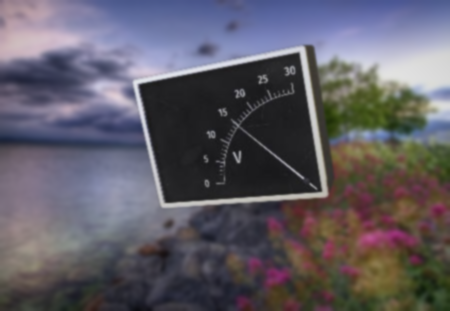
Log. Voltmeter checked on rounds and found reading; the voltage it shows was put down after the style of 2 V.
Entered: 15 V
